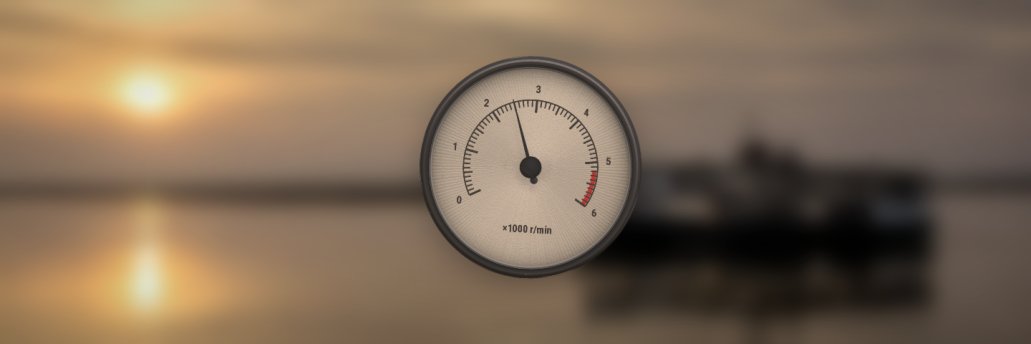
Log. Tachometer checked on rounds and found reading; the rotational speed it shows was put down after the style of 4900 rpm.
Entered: 2500 rpm
